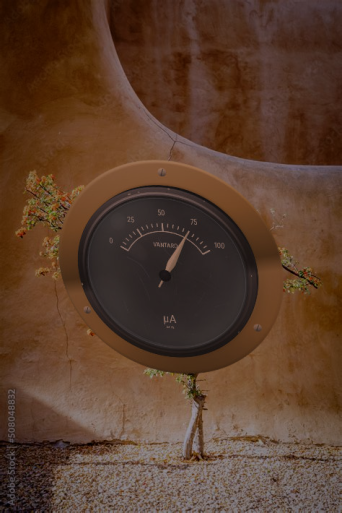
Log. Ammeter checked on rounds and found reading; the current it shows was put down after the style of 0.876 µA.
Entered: 75 µA
